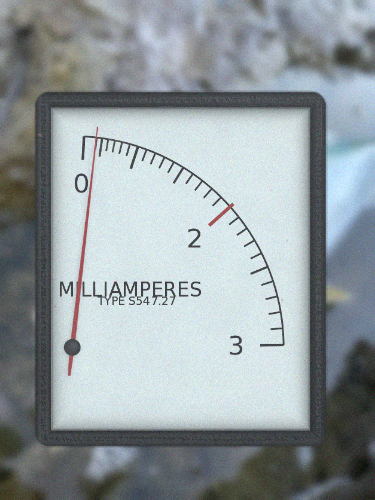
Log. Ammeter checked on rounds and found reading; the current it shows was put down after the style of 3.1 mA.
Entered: 0.4 mA
